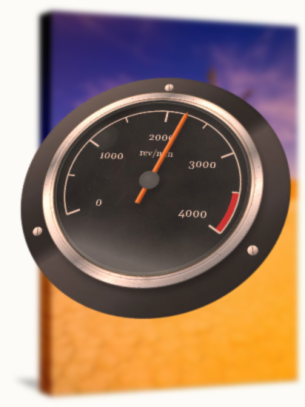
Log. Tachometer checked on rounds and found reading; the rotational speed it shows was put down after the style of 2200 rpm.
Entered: 2250 rpm
